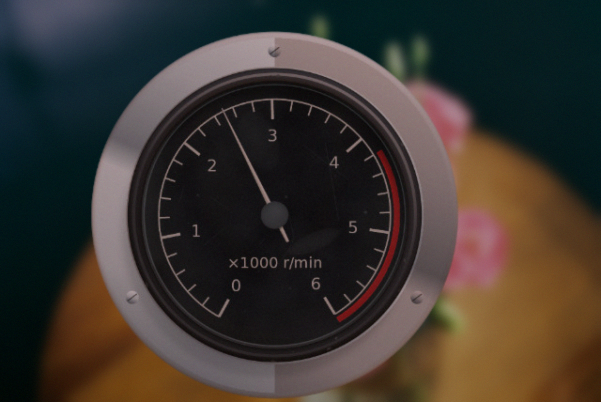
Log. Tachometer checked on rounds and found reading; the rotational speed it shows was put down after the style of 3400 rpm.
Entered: 2500 rpm
